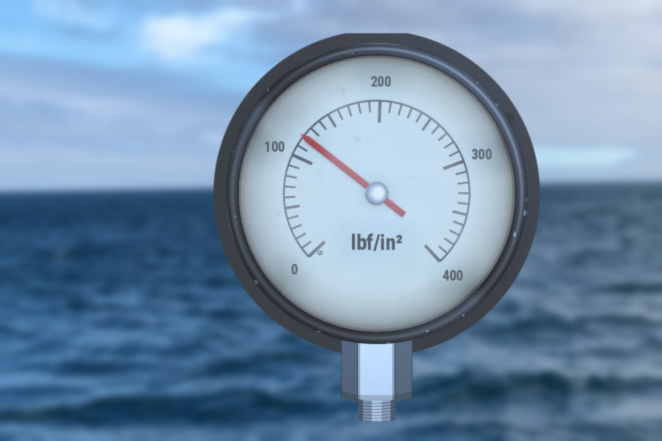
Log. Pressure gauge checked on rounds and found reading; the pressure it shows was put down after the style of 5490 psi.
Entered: 120 psi
